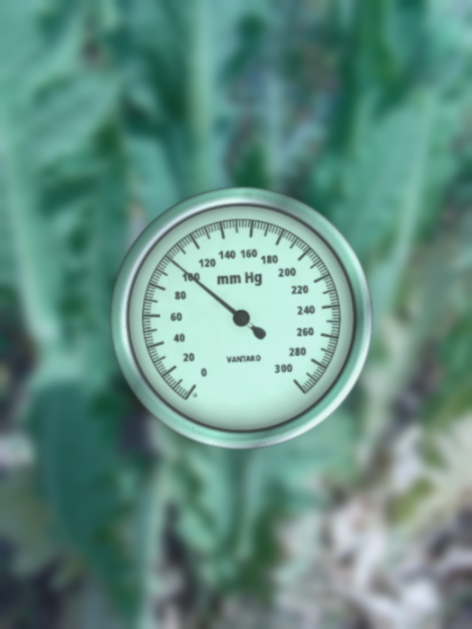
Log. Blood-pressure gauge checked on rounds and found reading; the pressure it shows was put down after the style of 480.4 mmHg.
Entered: 100 mmHg
